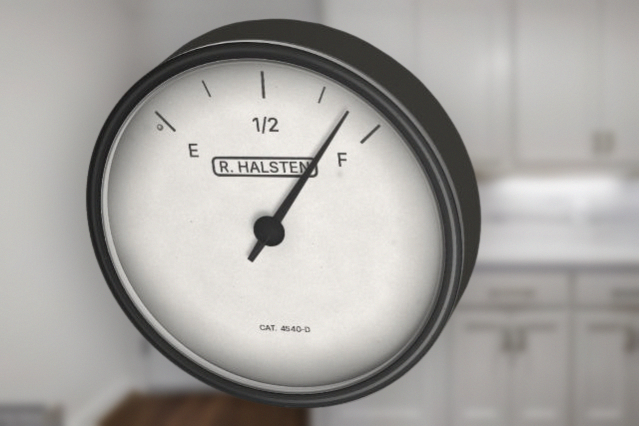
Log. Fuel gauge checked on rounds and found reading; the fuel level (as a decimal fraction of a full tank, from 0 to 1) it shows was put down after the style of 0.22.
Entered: 0.875
